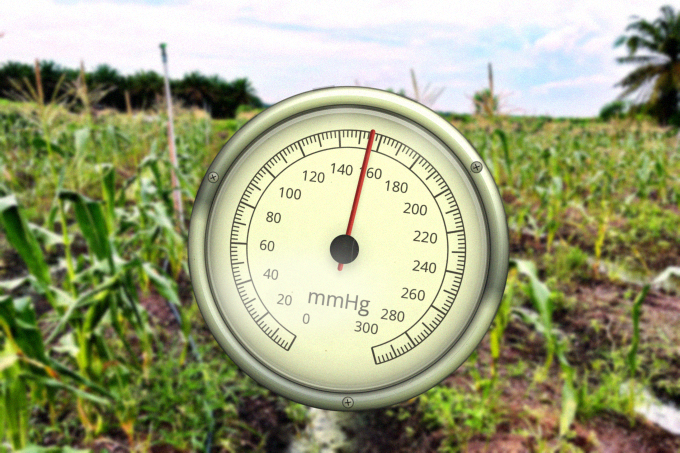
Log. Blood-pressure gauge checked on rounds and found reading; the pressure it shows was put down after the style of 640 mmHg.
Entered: 156 mmHg
